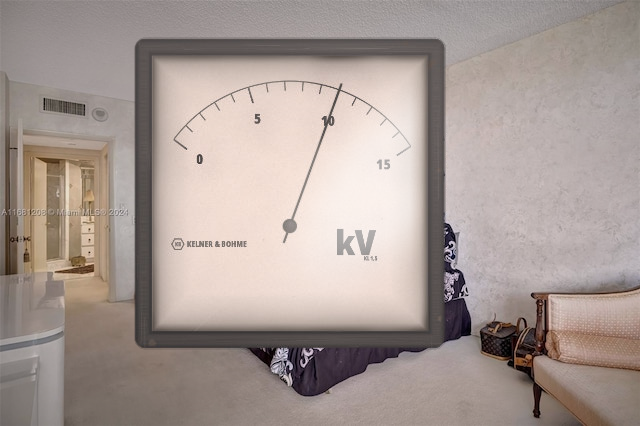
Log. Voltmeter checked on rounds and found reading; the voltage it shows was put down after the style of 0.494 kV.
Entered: 10 kV
